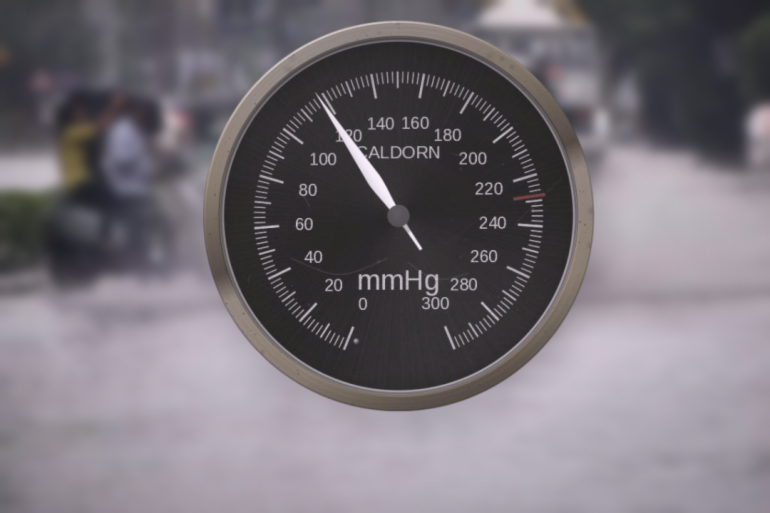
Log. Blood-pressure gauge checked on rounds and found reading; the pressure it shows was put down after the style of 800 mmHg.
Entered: 118 mmHg
